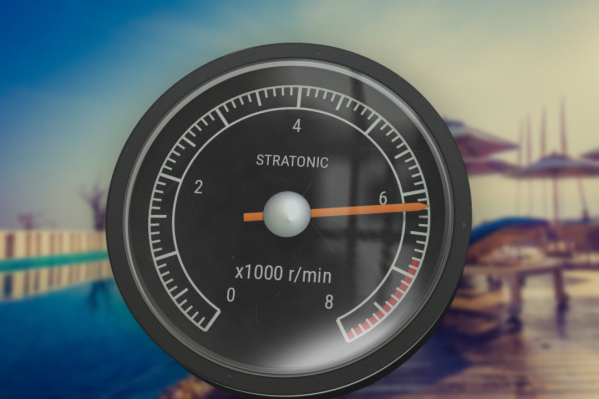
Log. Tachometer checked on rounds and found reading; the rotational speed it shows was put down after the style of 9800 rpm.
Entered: 6200 rpm
